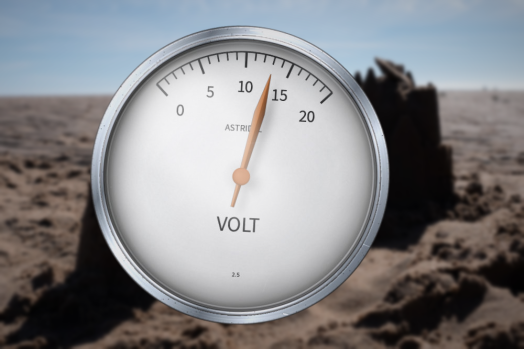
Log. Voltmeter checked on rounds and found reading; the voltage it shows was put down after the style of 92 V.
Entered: 13 V
